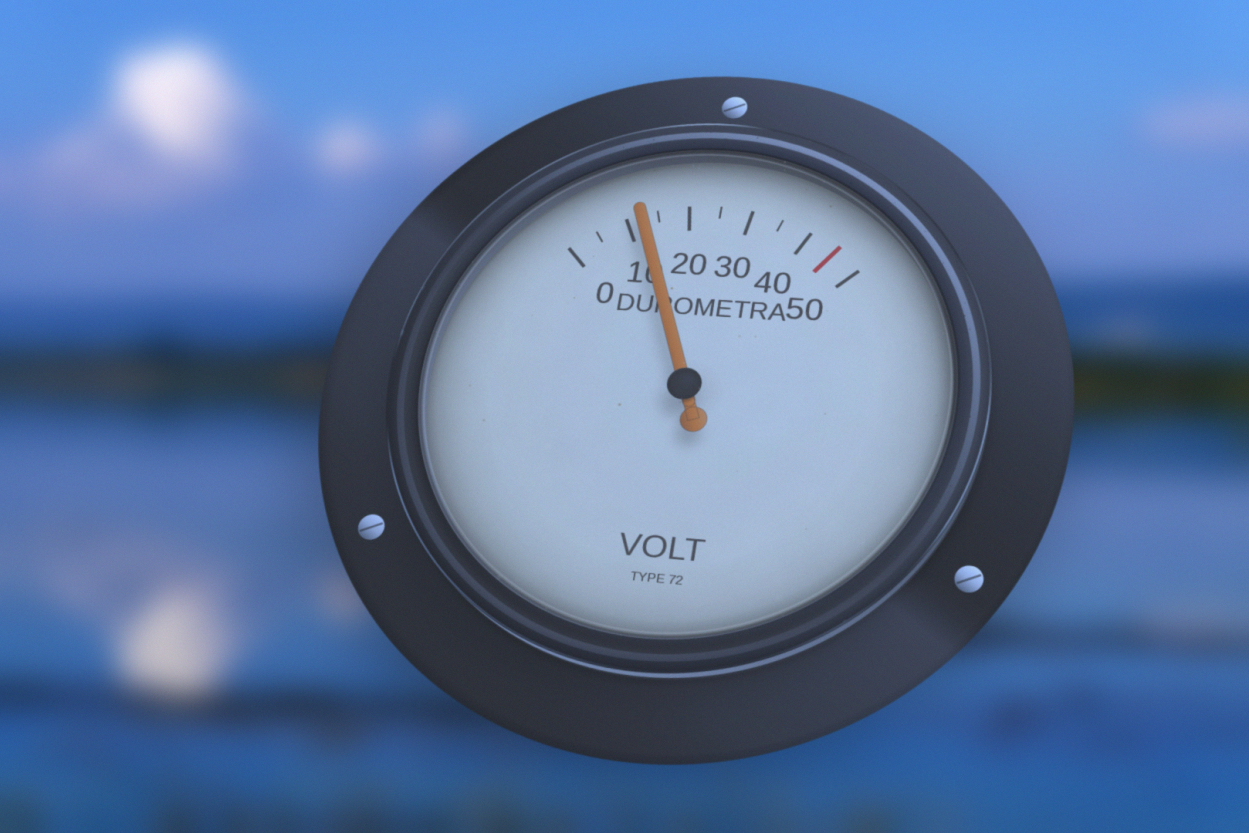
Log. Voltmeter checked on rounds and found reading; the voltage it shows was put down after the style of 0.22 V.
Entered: 12.5 V
